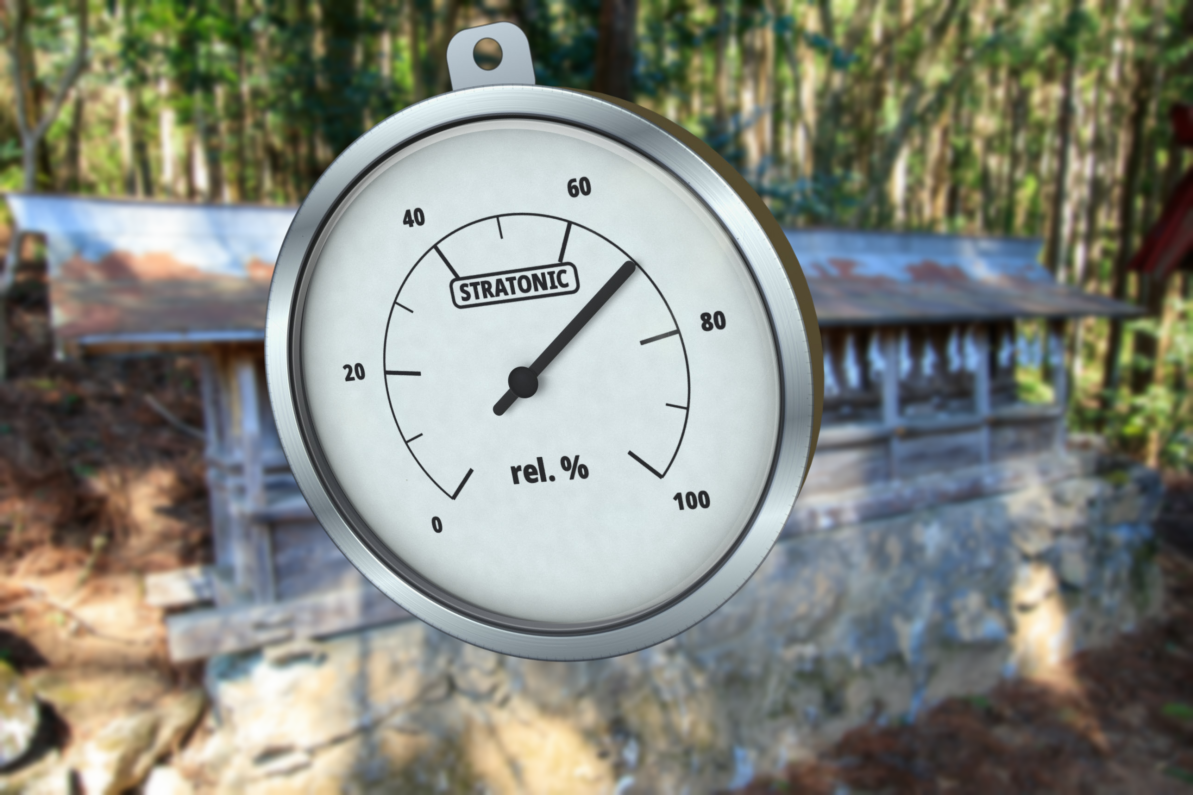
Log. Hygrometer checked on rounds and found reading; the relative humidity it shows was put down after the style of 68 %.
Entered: 70 %
